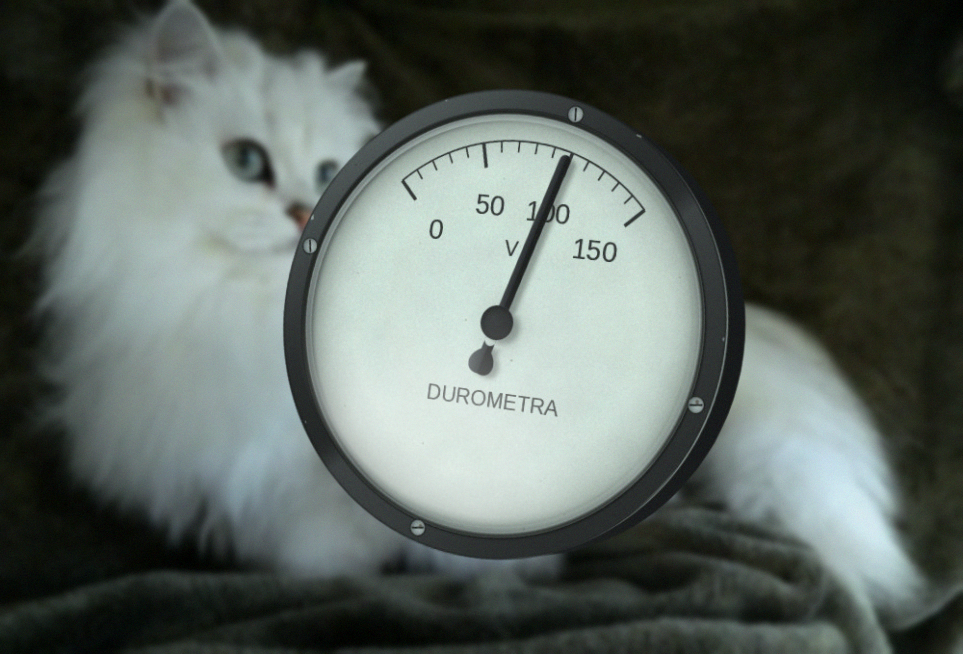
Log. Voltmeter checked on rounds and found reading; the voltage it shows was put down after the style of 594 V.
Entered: 100 V
